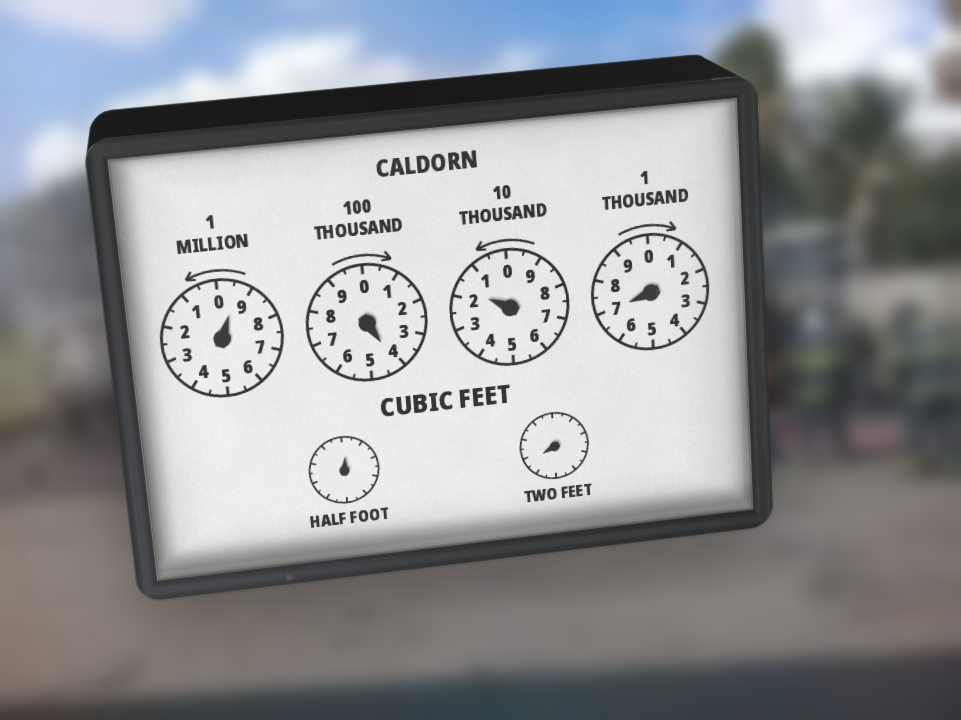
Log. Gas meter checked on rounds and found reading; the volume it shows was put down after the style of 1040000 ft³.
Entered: 941700 ft³
